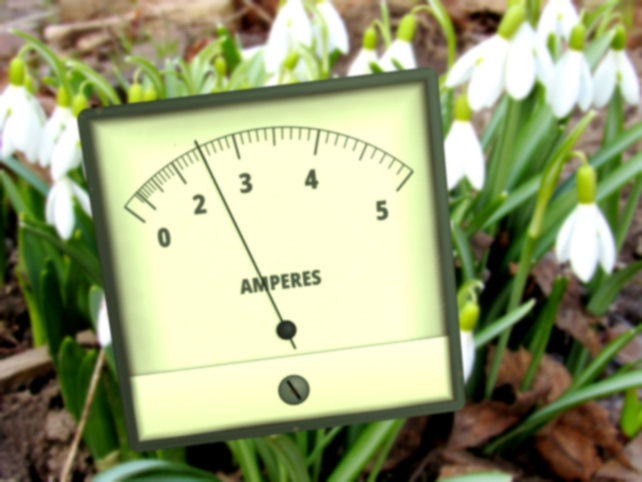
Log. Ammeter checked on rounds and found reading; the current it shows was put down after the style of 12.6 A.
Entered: 2.5 A
